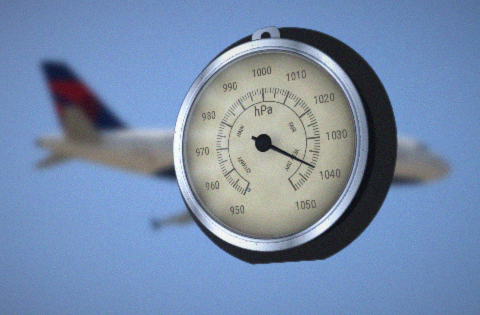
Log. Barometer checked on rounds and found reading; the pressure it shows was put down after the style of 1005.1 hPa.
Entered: 1040 hPa
